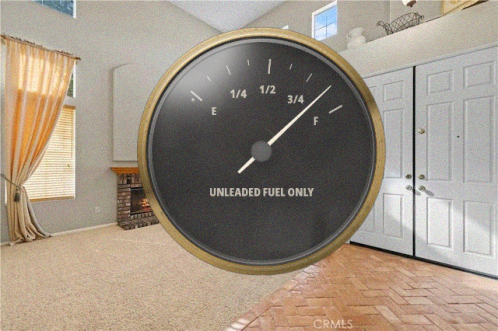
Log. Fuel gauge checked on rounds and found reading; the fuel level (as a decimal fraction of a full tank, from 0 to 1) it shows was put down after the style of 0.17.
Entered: 0.875
